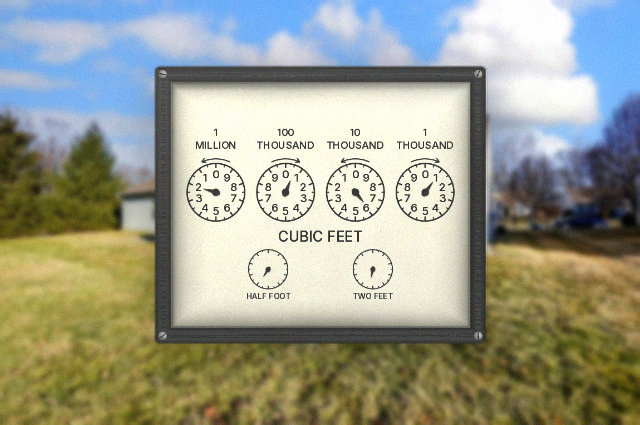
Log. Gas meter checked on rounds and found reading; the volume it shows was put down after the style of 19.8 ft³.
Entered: 206100 ft³
